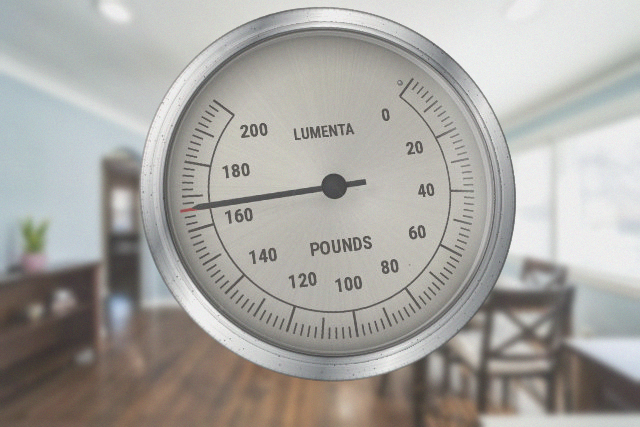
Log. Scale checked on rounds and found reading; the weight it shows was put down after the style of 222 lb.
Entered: 166 lb
